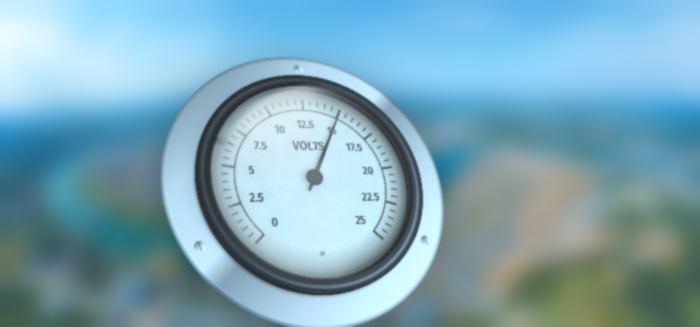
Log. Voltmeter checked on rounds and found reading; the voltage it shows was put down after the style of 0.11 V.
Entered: 15 V
